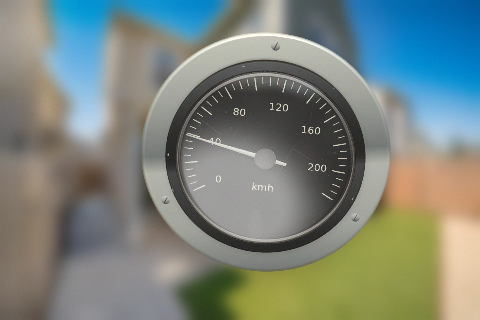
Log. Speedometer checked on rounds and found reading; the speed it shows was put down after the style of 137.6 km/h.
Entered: 40 km/h
